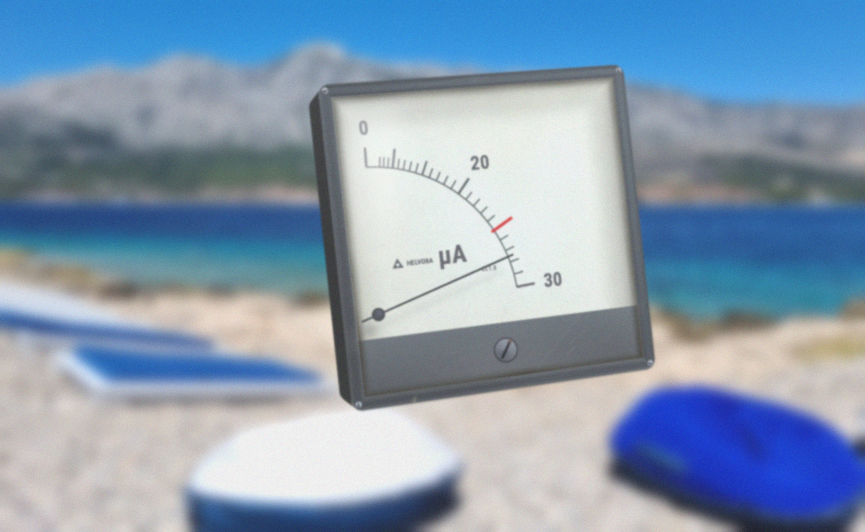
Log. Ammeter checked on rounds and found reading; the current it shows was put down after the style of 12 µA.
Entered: 27.5 µA
